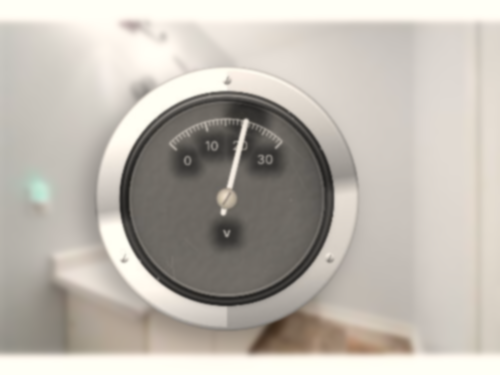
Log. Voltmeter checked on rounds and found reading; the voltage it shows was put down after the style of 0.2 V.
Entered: 20 V
